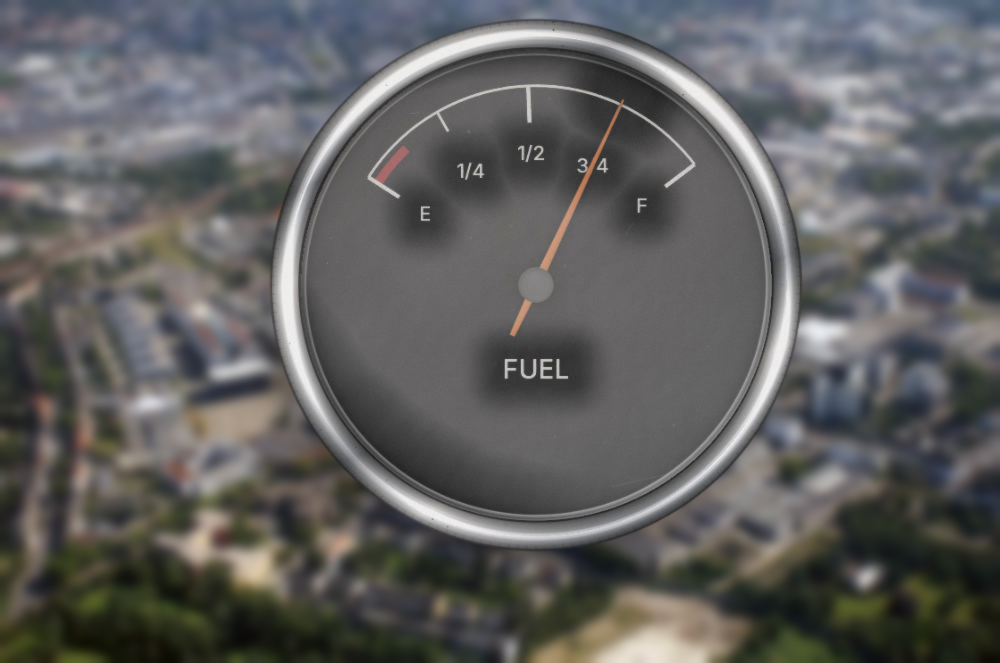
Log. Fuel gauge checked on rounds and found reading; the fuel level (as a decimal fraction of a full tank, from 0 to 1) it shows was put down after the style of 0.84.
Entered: 0.75
